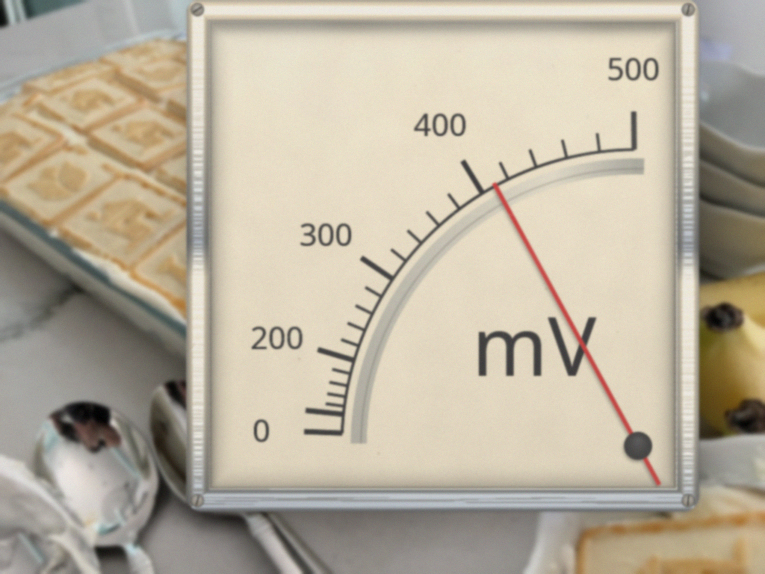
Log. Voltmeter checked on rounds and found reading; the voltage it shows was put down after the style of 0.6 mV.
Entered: 410 mV
